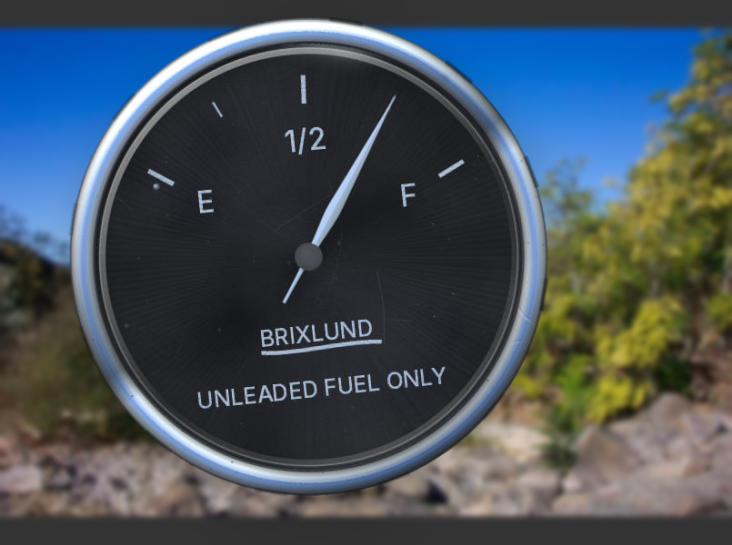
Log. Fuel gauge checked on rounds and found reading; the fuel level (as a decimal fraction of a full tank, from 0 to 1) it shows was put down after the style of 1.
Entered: 0.75
